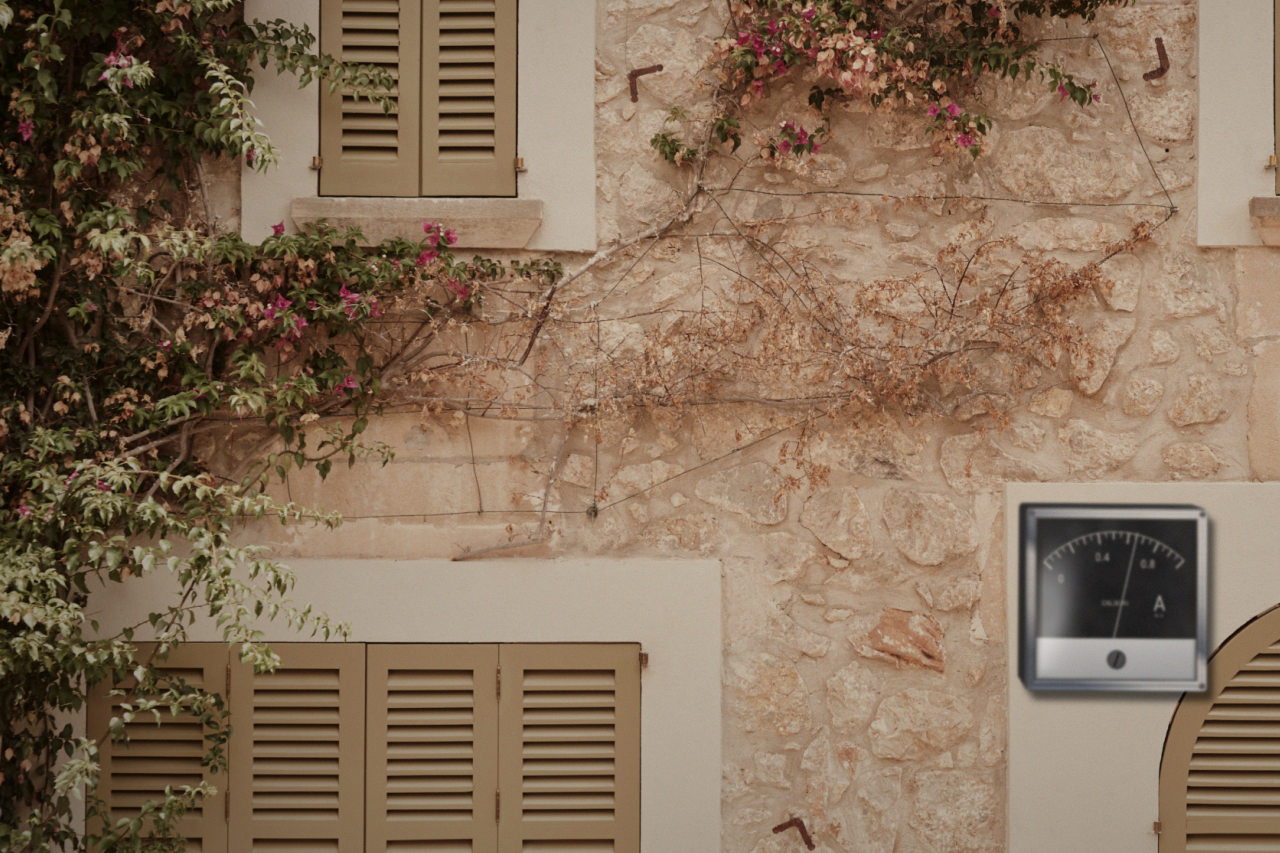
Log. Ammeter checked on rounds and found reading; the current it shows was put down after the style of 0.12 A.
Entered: 0.65 A
